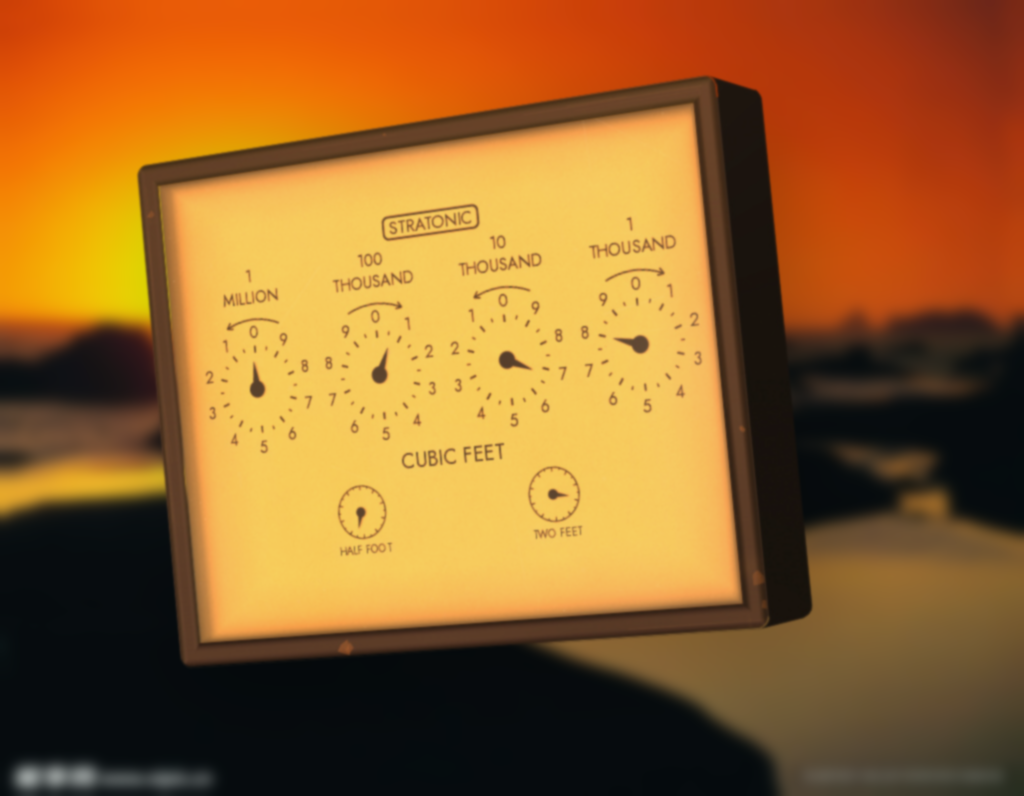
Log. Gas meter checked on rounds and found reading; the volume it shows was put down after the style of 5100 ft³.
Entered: 6800 ft³
